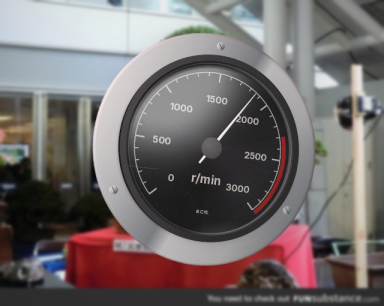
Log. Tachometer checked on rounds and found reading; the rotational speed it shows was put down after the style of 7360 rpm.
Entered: 1850 rpm
